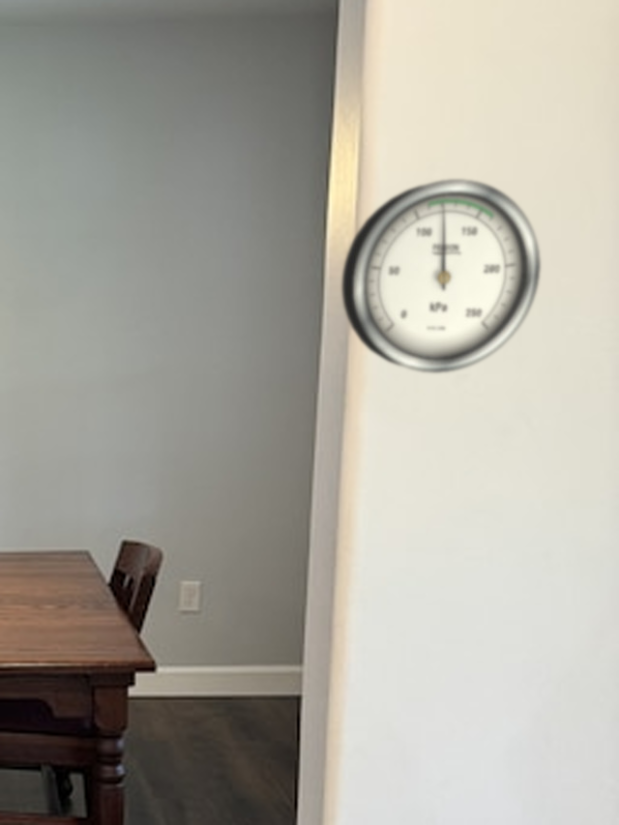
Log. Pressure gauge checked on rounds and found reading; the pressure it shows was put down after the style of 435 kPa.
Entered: 120 kPa
